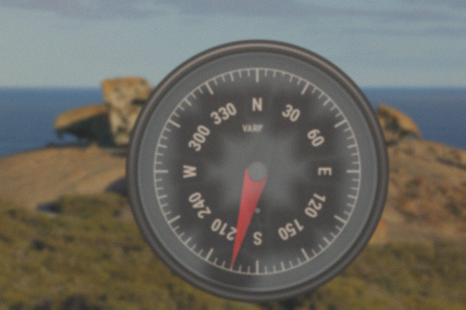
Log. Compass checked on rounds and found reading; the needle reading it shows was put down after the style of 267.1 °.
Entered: 195 °
